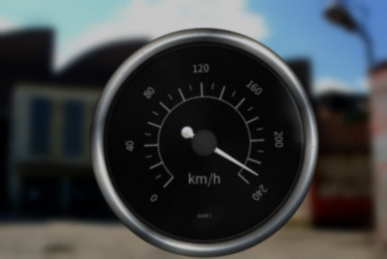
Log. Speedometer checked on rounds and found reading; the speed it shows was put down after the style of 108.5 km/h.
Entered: 230 km/h
